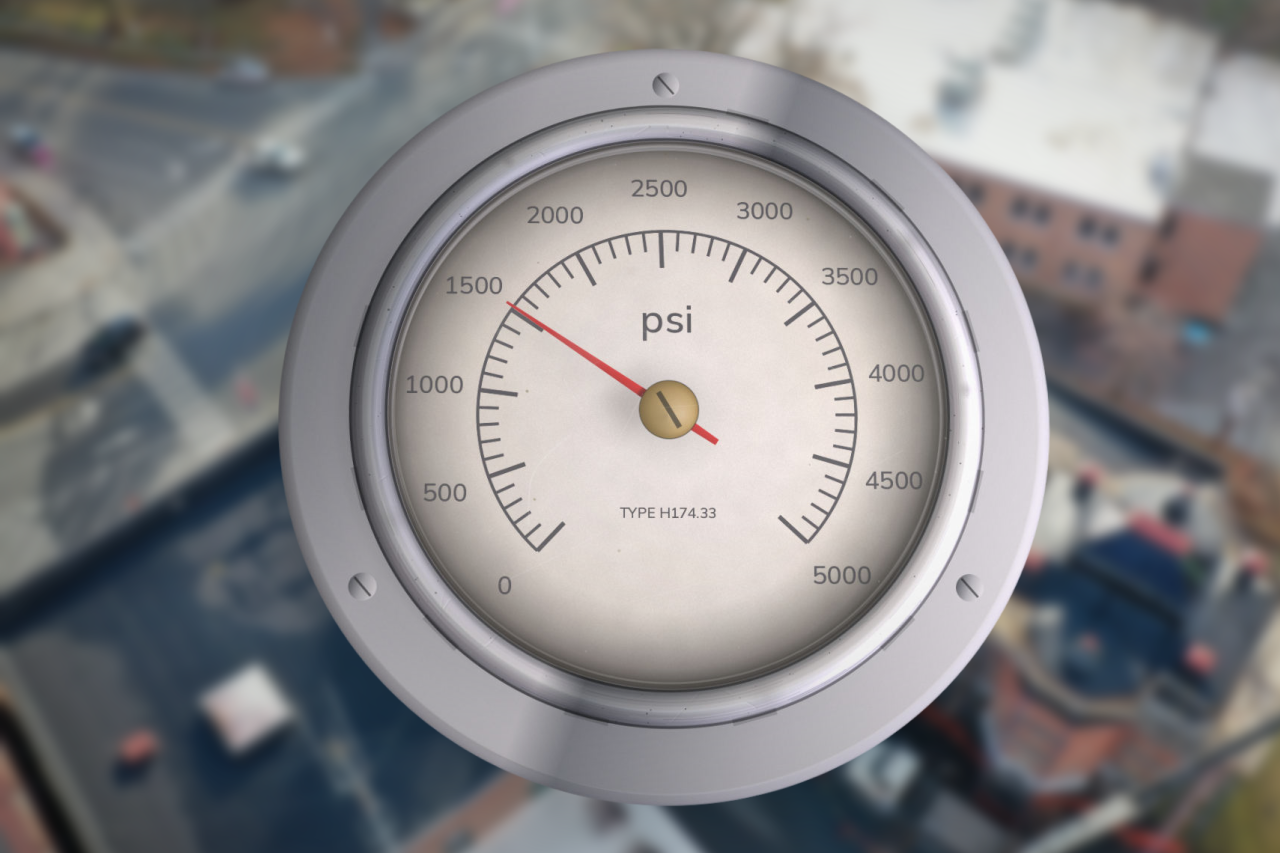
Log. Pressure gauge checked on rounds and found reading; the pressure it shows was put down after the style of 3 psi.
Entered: 1500 psi
